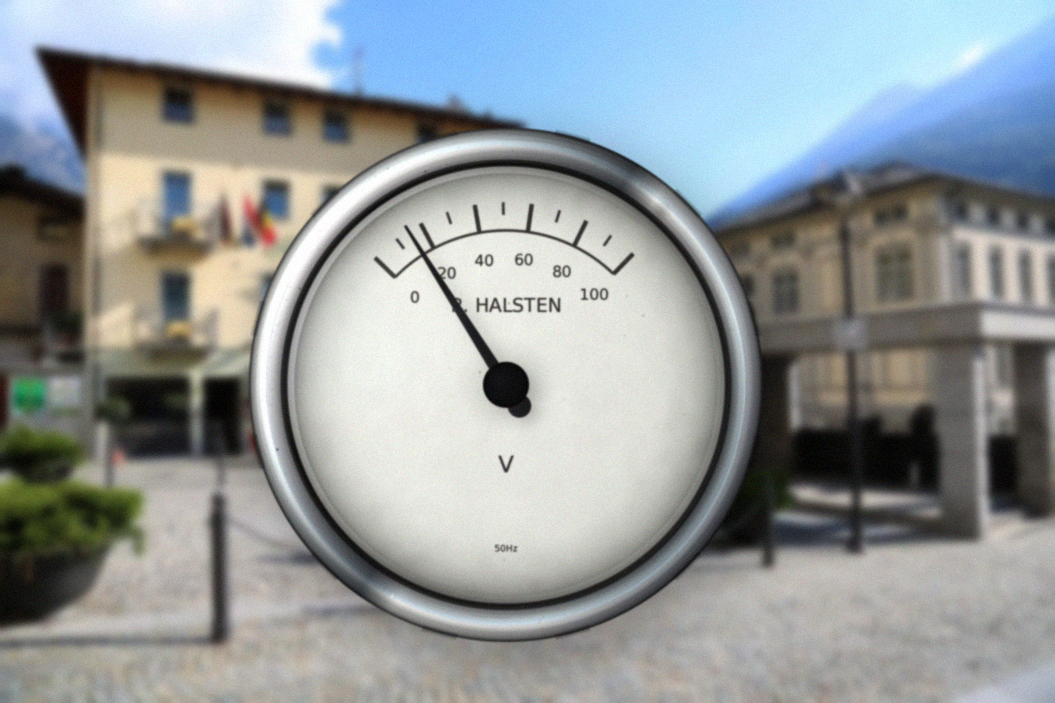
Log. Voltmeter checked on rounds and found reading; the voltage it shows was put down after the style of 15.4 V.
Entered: 15 V
